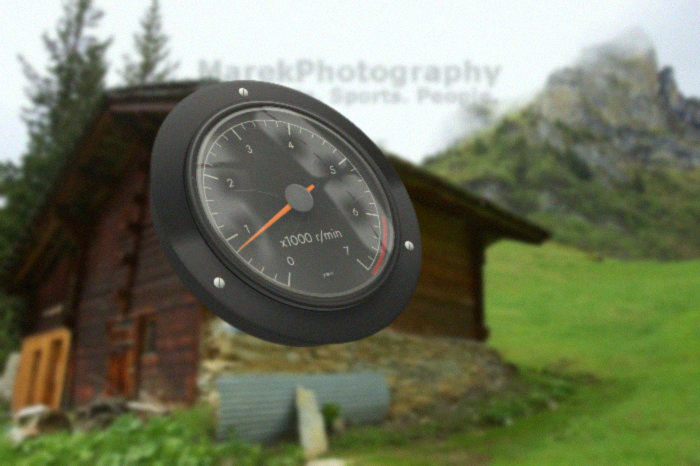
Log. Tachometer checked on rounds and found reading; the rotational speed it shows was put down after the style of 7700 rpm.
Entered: 800 rpm
